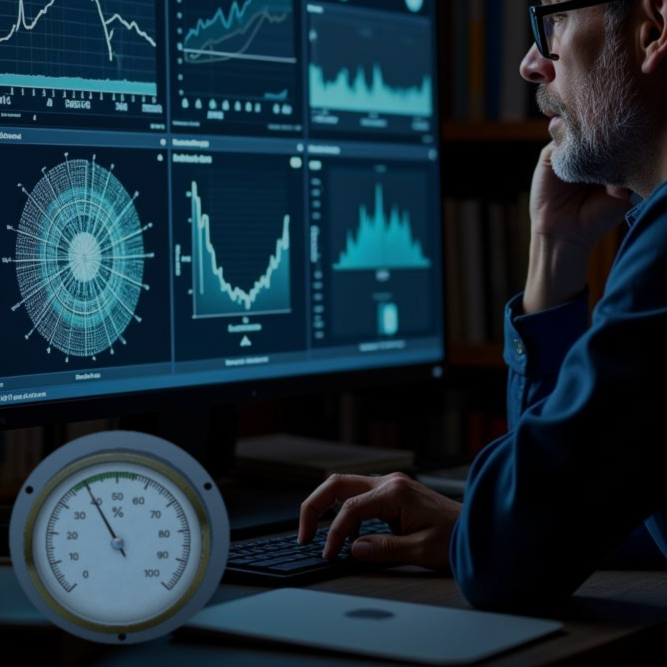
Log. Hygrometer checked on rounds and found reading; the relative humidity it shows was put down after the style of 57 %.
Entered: 40 %
